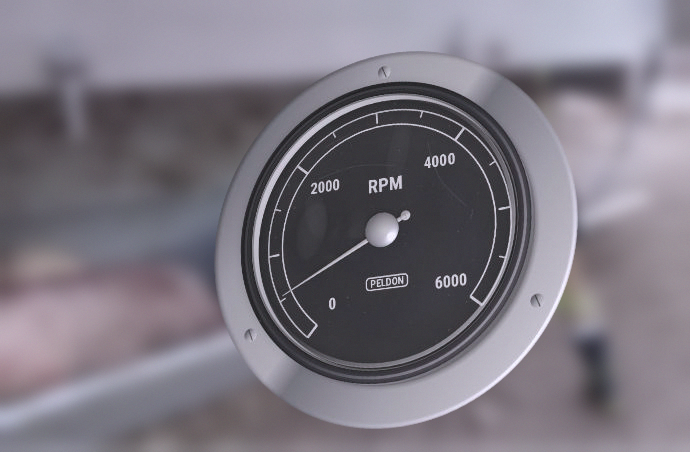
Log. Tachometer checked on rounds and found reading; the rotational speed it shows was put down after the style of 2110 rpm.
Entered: 500 rpm
